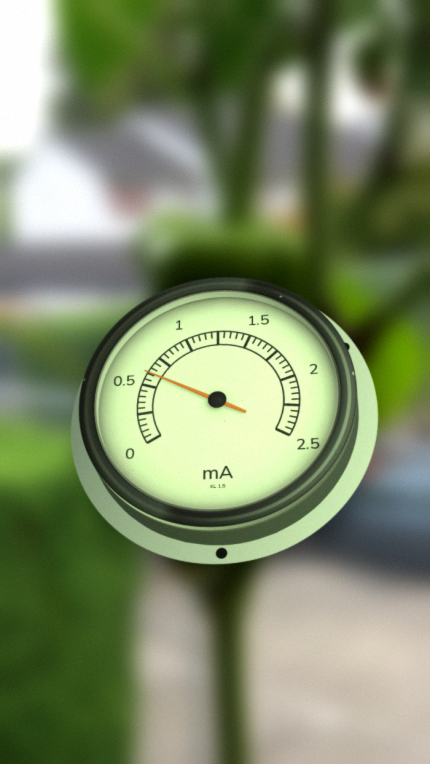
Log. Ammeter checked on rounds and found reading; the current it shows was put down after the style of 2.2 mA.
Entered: 0.6 mA
